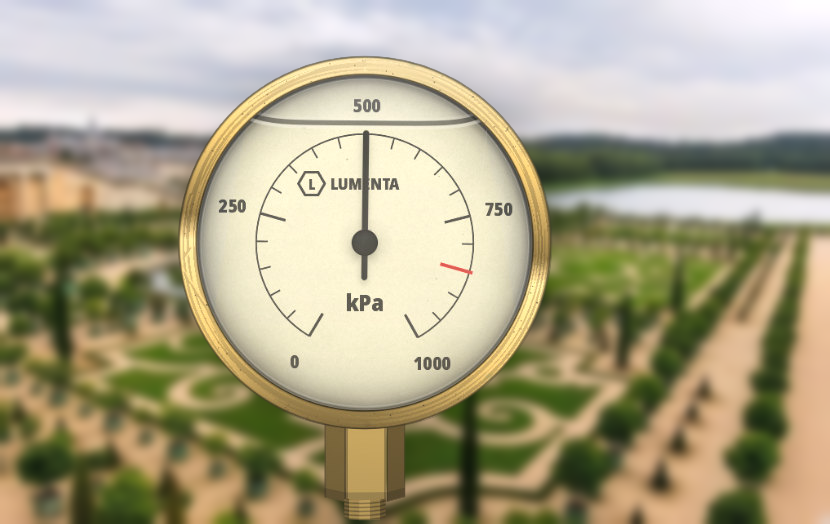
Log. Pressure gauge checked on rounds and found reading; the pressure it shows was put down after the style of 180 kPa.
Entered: 500 kPa
